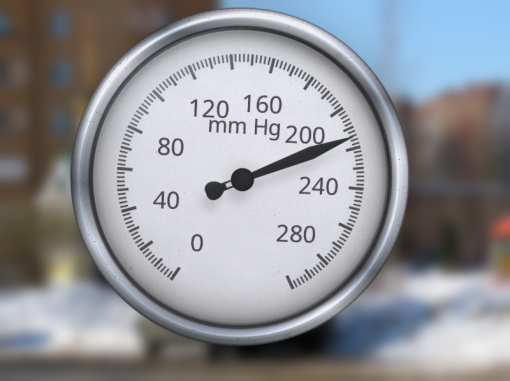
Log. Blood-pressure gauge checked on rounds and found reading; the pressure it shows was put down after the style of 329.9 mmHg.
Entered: 214 mmHg
